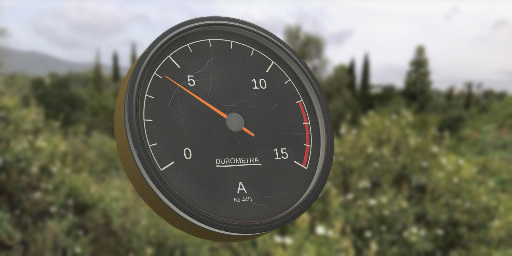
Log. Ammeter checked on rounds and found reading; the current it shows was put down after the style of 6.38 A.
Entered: 4 A
